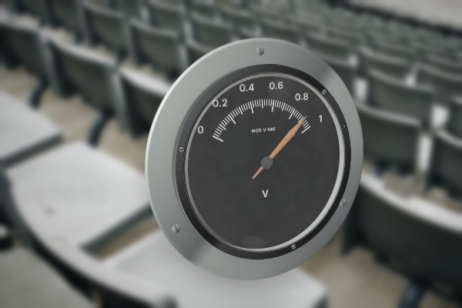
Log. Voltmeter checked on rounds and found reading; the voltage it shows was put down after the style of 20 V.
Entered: 0.9 V
